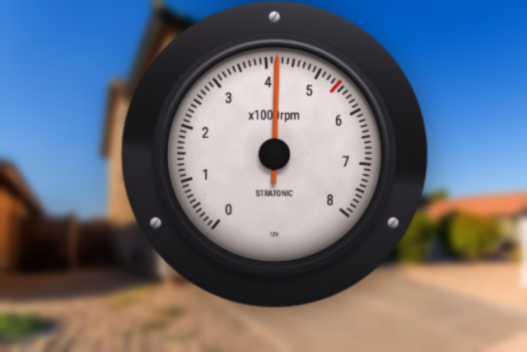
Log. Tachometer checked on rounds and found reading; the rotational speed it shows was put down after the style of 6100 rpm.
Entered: 4200 rpm
